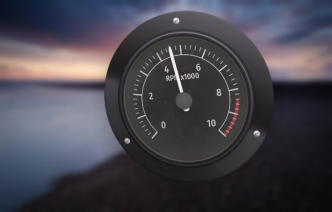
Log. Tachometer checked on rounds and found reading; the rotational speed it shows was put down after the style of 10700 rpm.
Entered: 4600 rpm
